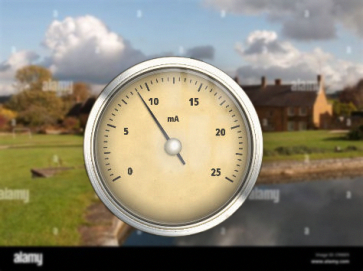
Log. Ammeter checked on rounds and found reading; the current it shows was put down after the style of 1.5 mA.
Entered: 9 mA
